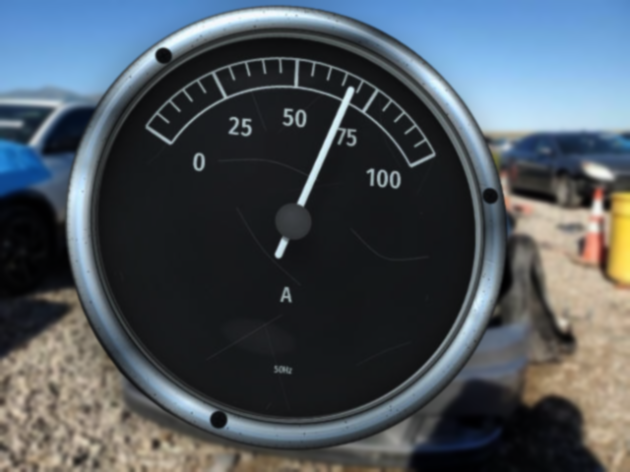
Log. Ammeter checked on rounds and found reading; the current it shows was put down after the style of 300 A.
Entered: 67.5 A
